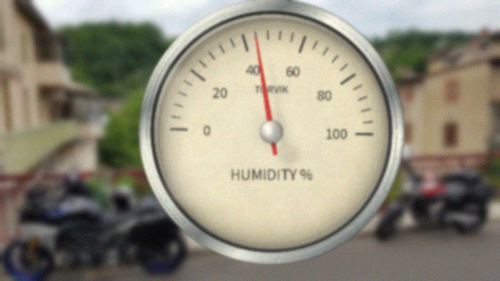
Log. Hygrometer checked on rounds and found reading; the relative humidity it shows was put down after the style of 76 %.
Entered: 44 %
